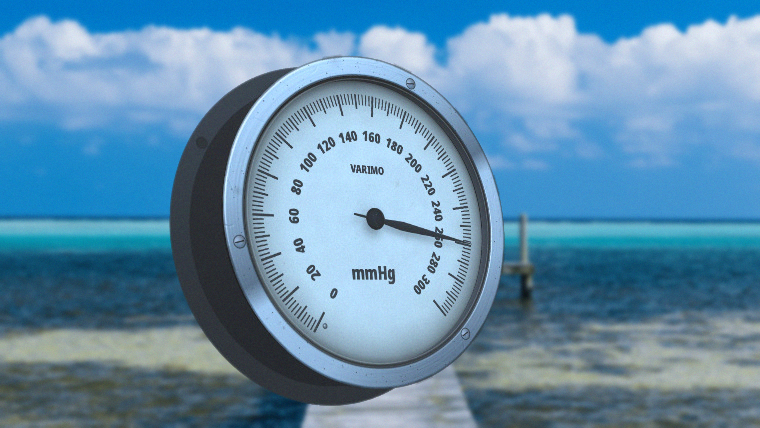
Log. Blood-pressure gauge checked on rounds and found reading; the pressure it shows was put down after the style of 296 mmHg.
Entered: 260 mmHg
